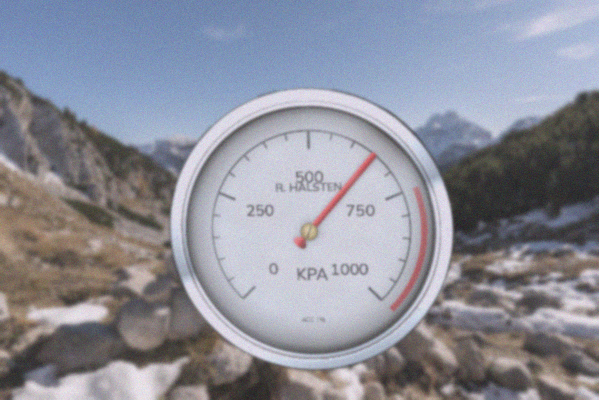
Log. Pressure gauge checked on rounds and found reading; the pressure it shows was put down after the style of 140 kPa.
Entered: 650 kPa
